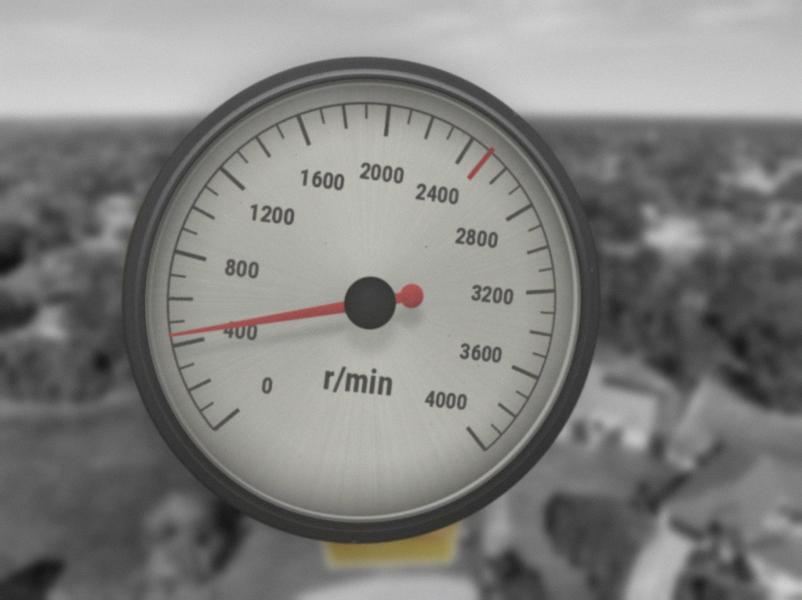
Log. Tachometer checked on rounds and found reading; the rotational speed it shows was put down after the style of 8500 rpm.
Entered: 450 rpm
